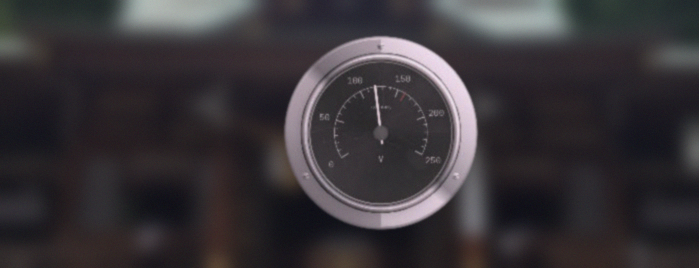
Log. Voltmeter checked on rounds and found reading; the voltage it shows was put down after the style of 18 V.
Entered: 120 V
